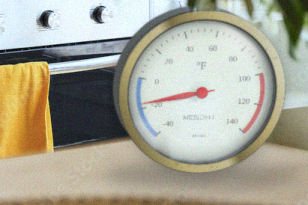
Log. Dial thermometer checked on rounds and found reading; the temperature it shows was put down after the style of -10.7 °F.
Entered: -16 °F
